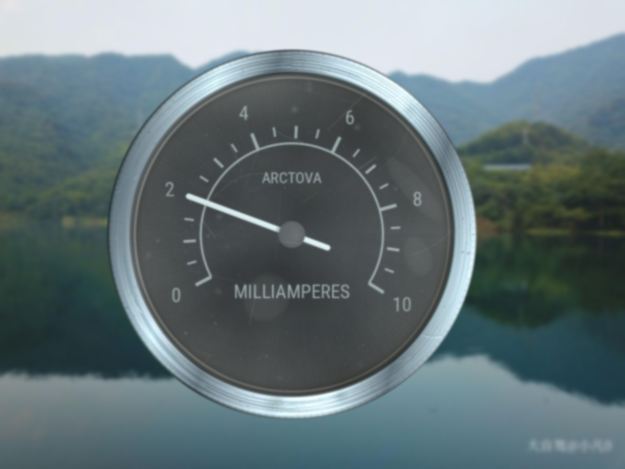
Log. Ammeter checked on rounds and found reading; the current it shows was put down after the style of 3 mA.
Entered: 2 mA
